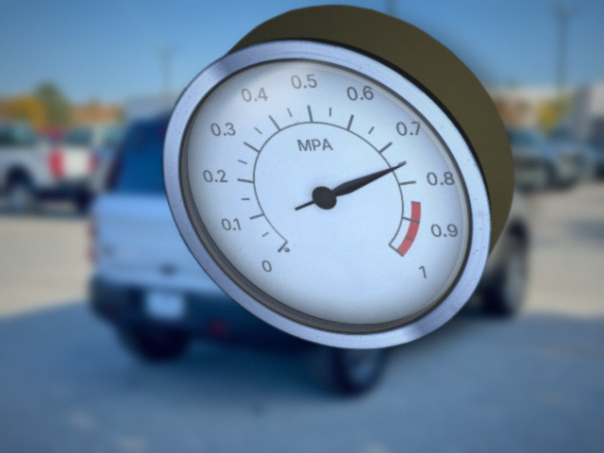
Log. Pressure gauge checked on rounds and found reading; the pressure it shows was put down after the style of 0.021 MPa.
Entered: 0.75 MPa
